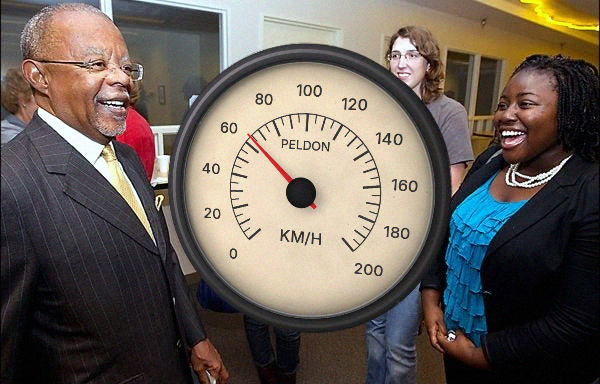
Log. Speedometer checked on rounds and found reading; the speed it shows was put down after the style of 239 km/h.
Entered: 65 km/h
